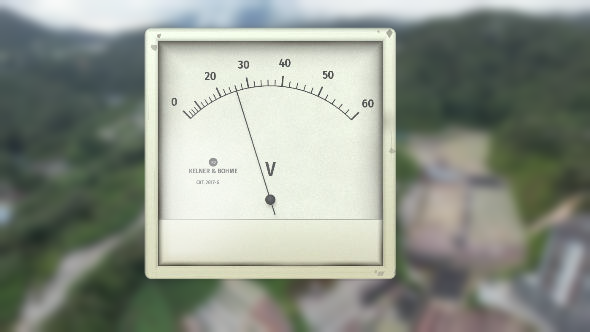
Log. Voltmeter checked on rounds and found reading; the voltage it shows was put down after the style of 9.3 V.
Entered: 26 V
